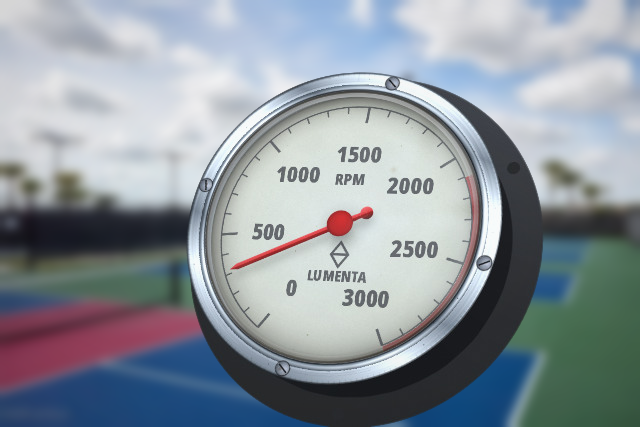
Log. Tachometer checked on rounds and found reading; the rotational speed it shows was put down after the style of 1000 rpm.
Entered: 300 rpm
